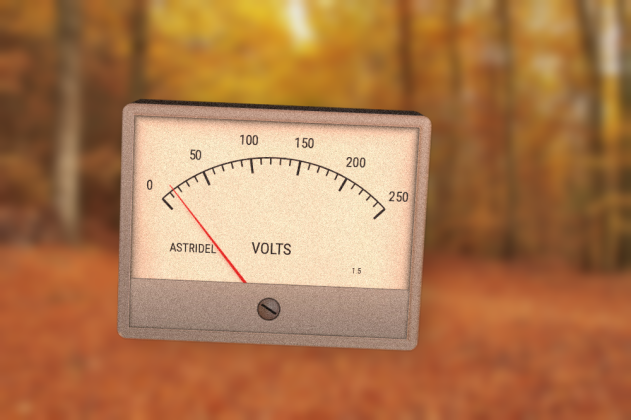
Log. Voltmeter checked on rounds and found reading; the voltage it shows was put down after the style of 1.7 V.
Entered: 15 V
